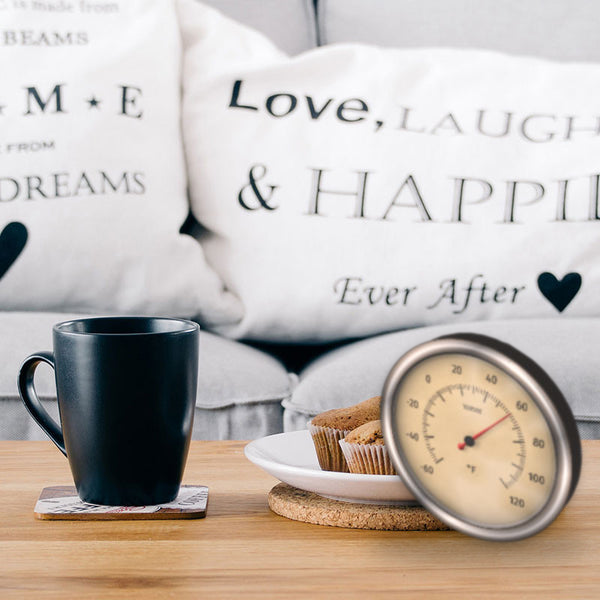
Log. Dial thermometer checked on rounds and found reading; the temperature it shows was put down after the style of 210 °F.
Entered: 60 °F
